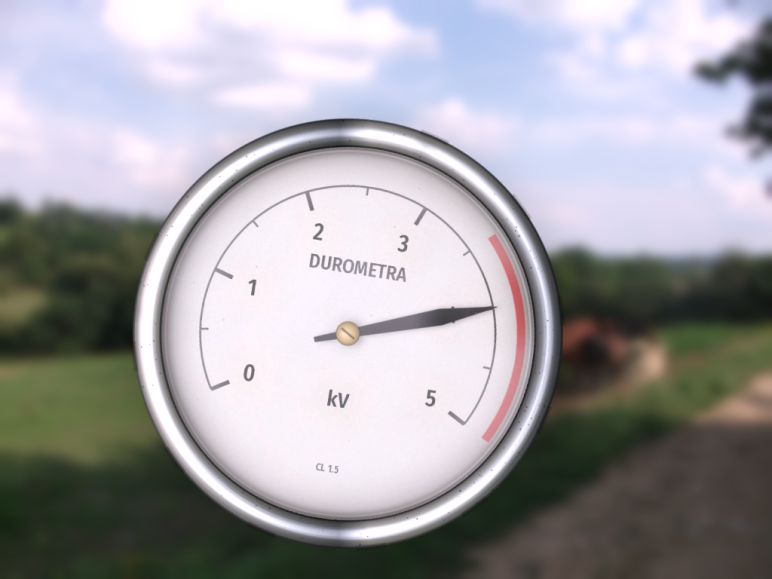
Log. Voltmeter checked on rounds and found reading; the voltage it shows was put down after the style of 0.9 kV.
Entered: 4 kV
